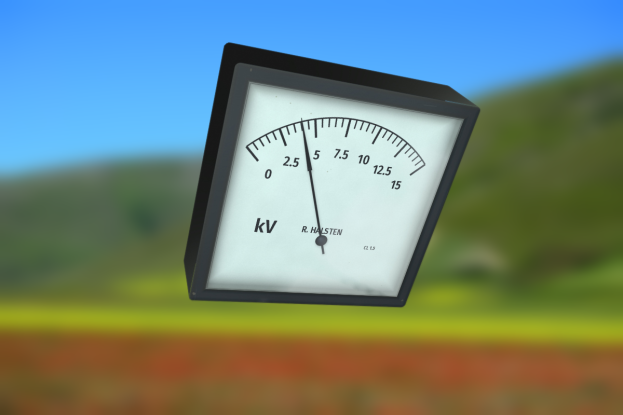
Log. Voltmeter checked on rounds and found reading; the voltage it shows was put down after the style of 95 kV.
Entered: 4 kV
